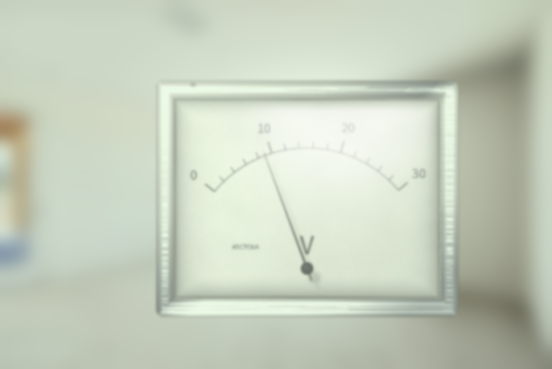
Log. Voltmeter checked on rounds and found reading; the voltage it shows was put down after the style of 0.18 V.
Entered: 9 V
